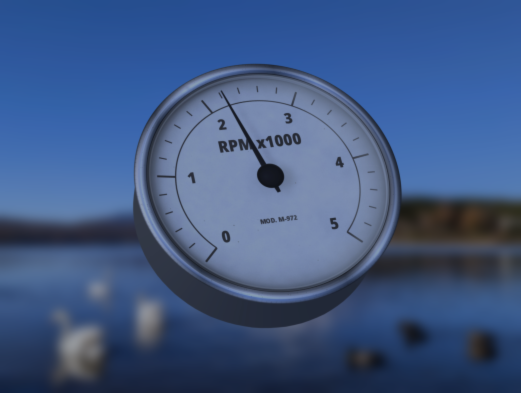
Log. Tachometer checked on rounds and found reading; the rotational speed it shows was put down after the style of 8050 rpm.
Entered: 2200 rpm
